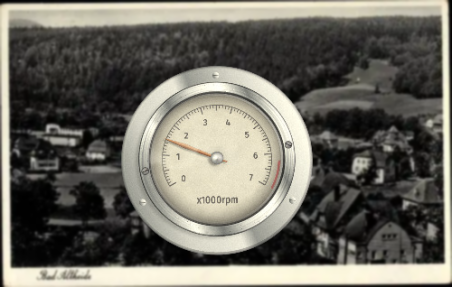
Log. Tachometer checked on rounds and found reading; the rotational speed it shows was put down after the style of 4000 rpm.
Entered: 1500 rpm
